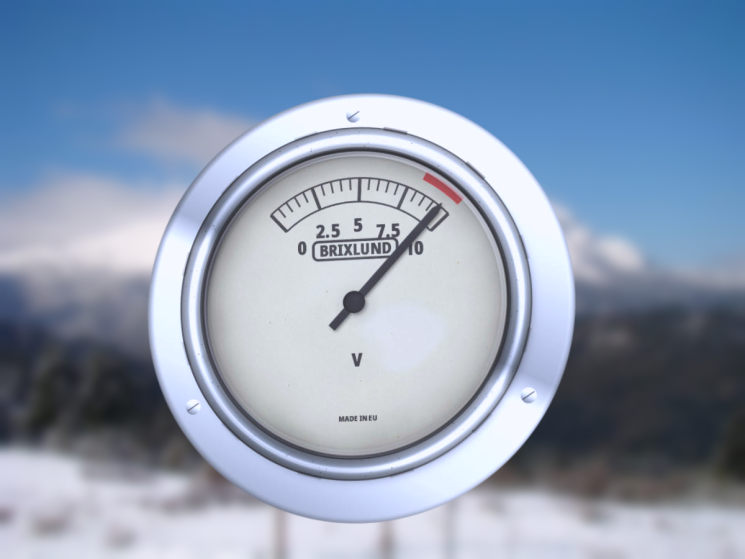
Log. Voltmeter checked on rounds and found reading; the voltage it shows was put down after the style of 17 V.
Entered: 9.5 V
